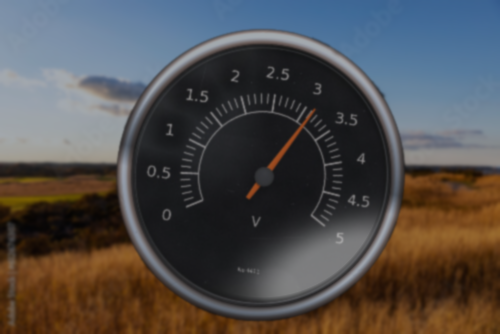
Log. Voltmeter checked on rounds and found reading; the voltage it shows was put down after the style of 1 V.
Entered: 3.1 V
